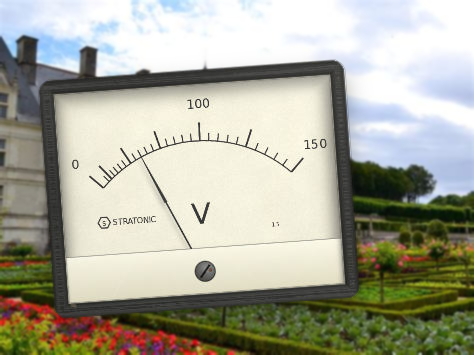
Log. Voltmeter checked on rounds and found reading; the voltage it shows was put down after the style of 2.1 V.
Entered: 60 V
